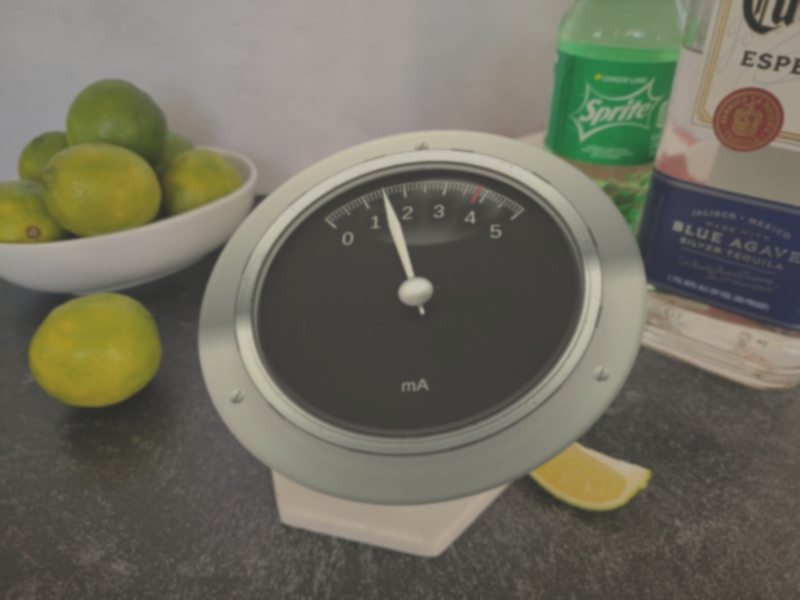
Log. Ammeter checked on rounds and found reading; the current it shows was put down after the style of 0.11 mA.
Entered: 1.5 mA
